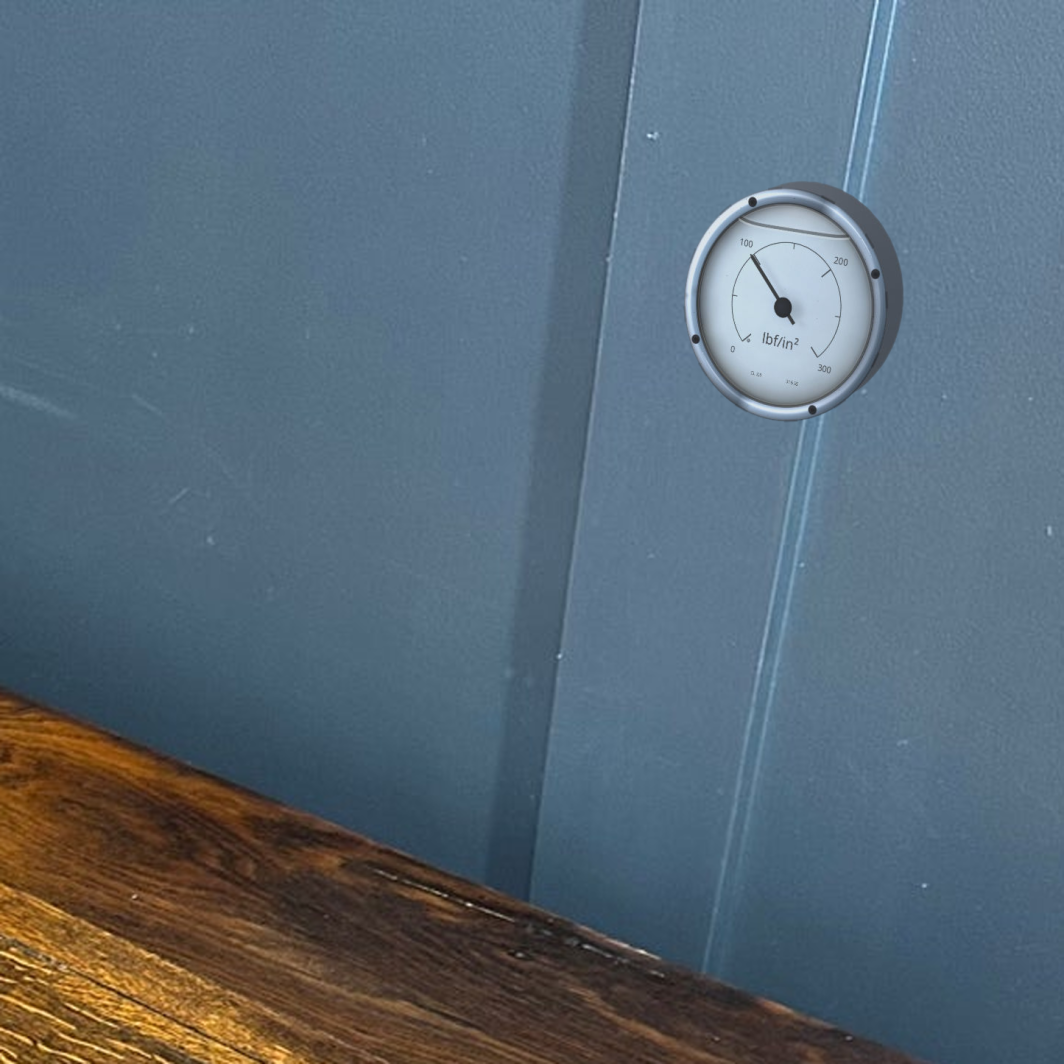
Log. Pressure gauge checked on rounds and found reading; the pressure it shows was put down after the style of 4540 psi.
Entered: 100 psi
